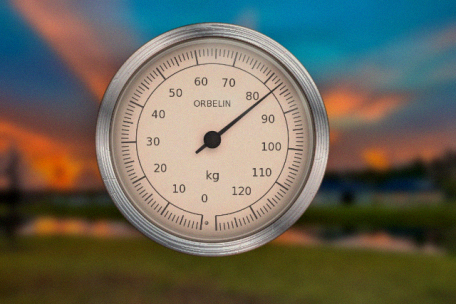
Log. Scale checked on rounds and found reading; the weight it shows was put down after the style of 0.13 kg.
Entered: 83 kg
